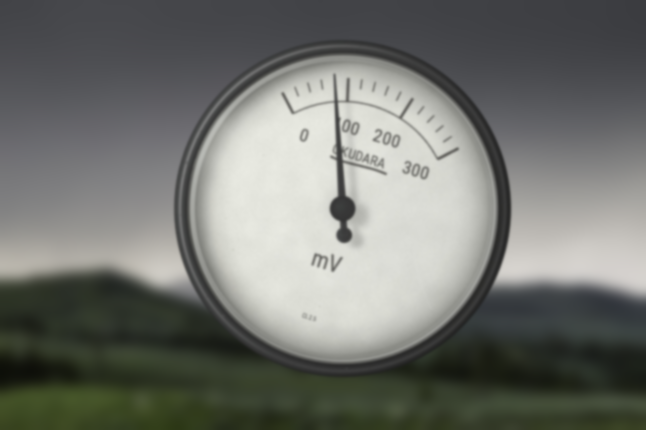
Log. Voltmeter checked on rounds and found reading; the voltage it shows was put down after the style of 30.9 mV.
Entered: 80 mV
